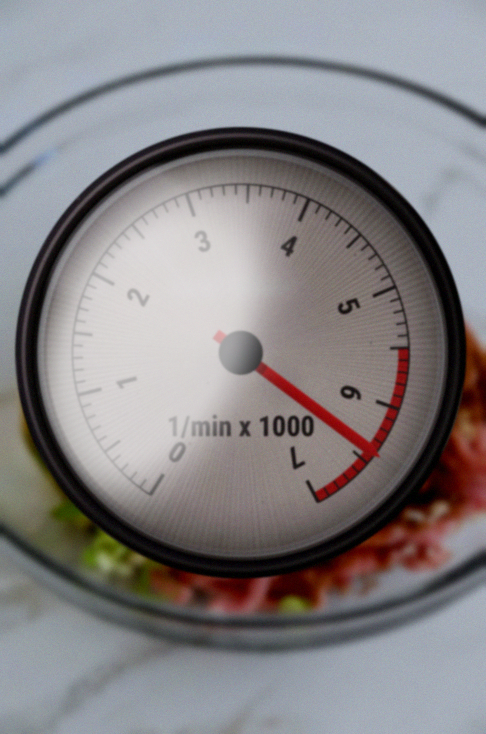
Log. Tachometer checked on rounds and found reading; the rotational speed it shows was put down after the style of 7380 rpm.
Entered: 6400 rpm
